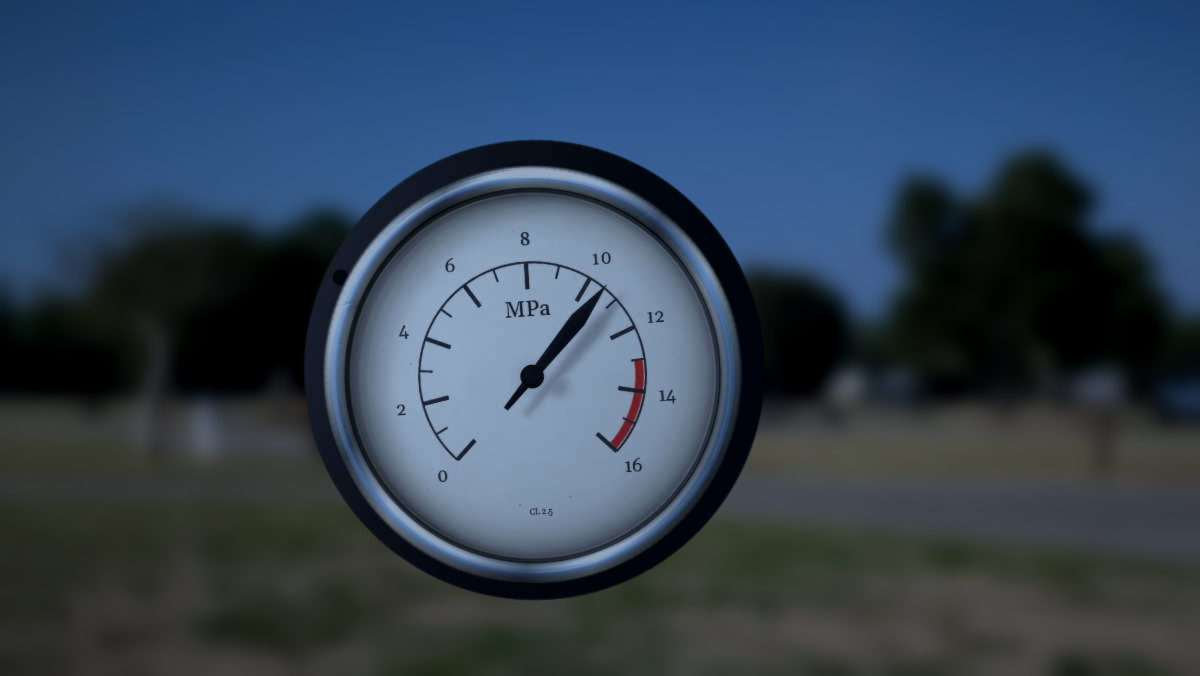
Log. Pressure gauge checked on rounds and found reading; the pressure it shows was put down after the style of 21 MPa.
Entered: 10.5 MPa
